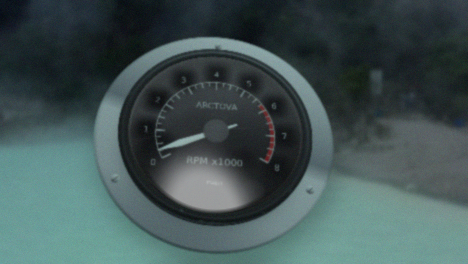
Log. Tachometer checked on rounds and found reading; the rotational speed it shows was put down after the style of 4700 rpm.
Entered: 250 rpm
